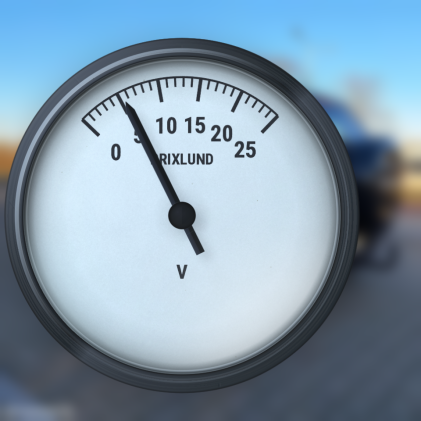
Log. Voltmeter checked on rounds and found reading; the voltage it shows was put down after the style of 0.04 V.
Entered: 5.5 V
